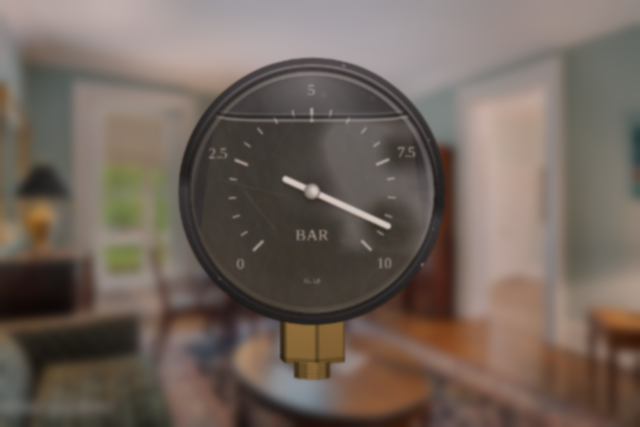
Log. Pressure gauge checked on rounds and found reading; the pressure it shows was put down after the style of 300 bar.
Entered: 9.25 bar
